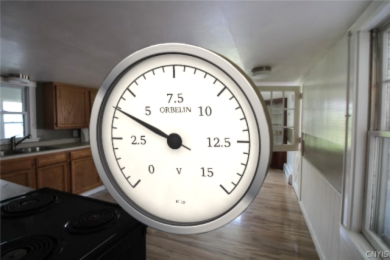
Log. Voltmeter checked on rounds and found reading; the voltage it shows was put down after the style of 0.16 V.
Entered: 4 V
